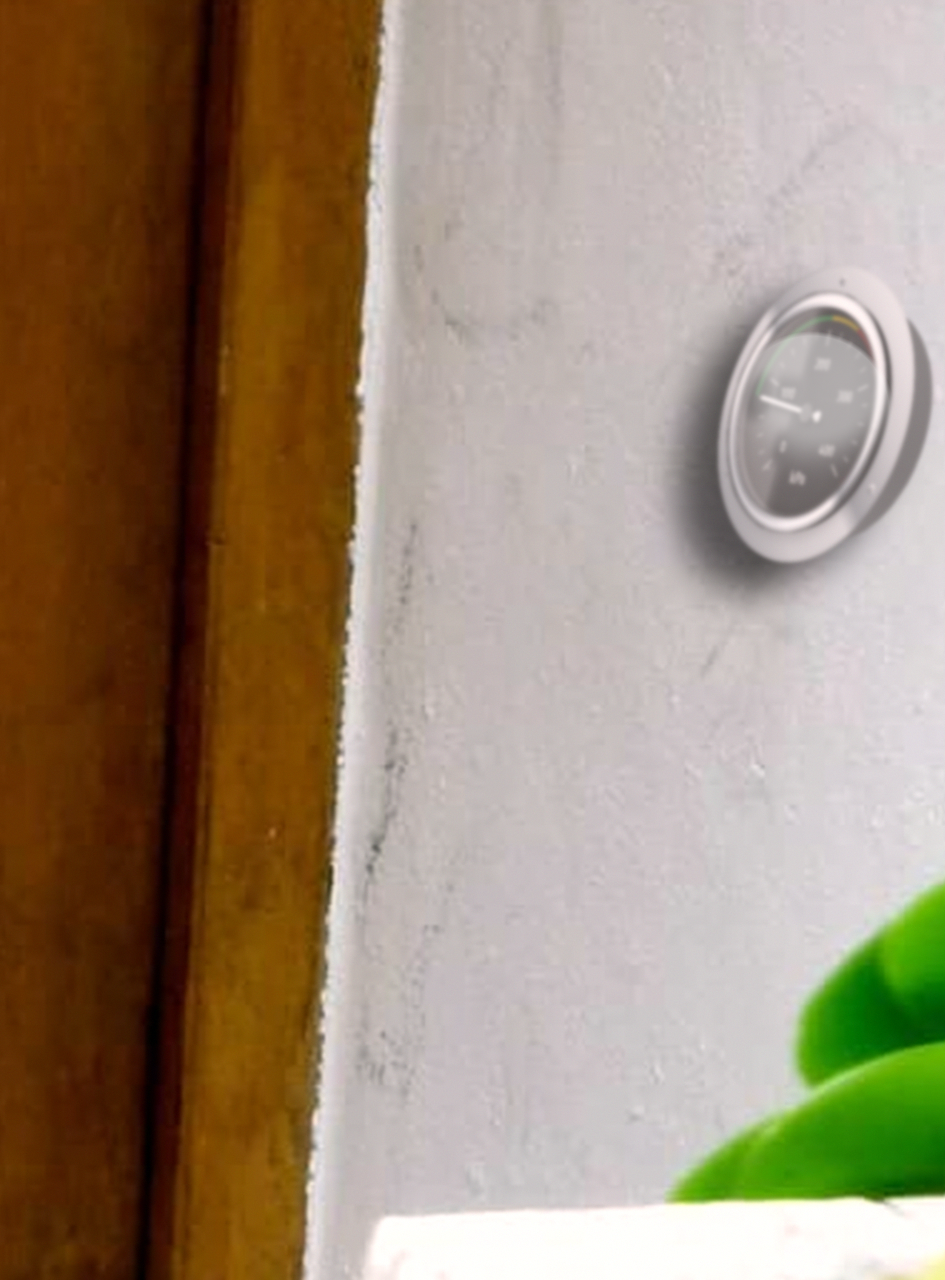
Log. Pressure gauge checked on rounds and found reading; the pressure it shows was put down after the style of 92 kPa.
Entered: 80 kPa
